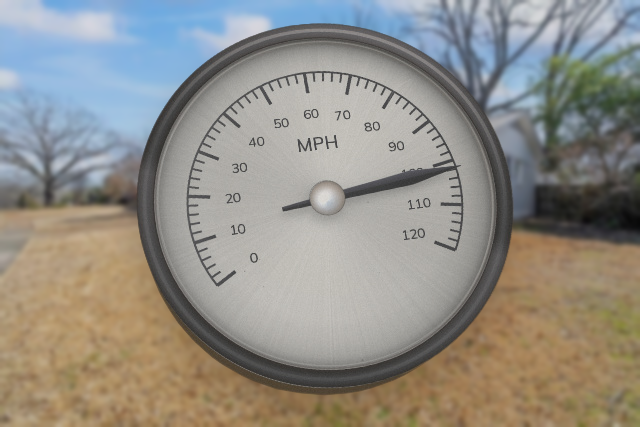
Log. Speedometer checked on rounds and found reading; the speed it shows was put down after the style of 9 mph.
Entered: 102 mph
